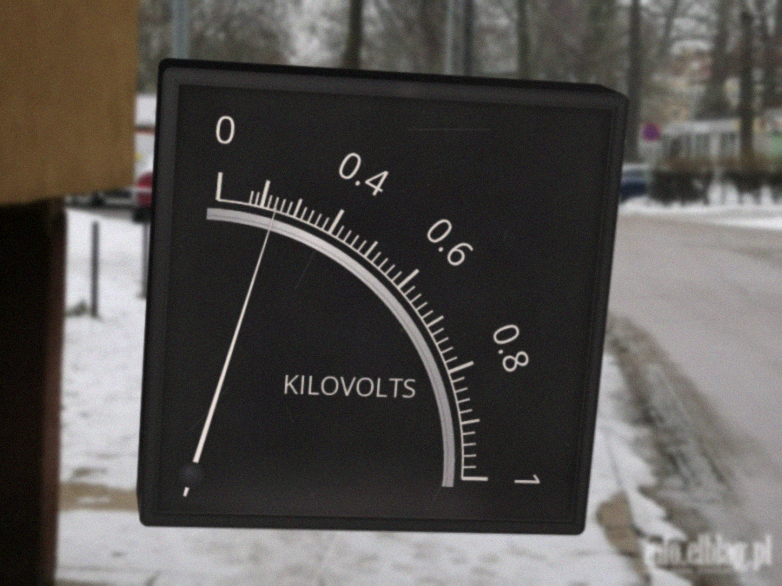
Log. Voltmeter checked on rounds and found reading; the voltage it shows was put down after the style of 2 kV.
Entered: 0.24 kV
